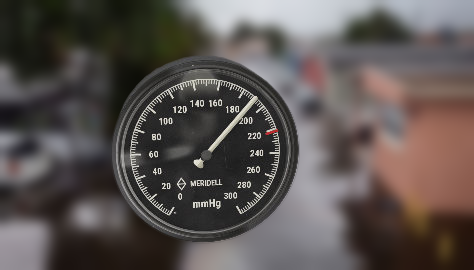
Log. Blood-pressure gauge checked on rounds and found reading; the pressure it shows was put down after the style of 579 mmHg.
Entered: 190 mmHg
